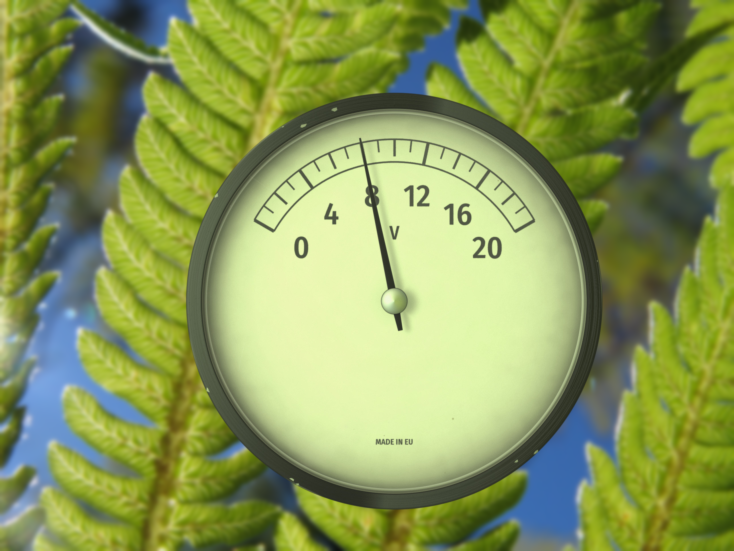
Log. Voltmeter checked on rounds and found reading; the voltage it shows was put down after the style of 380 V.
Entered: 8 V
